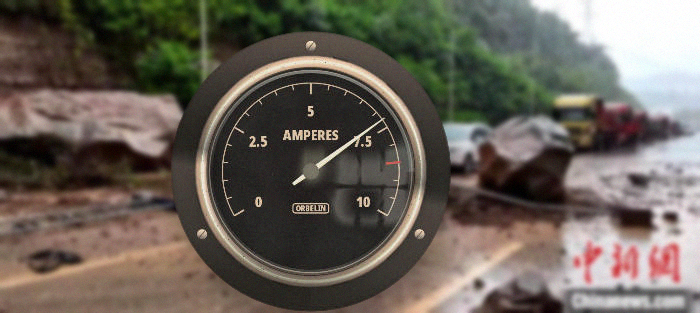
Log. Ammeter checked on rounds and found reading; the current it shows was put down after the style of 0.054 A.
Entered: 7.25 A
